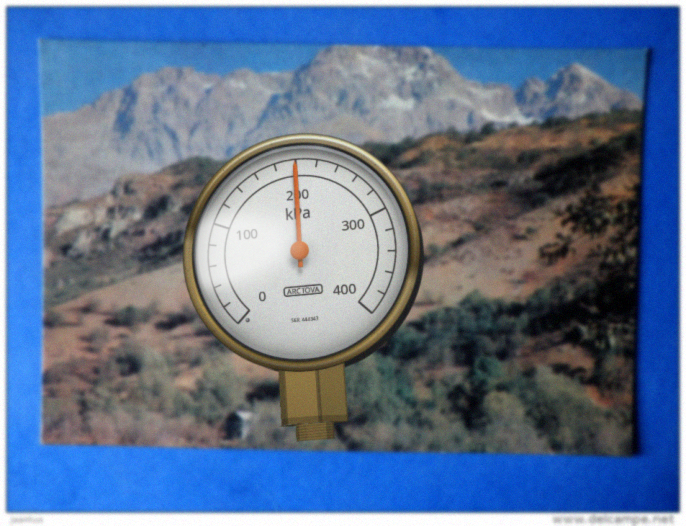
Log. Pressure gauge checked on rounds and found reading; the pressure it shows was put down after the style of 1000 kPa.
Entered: 200 kPa
